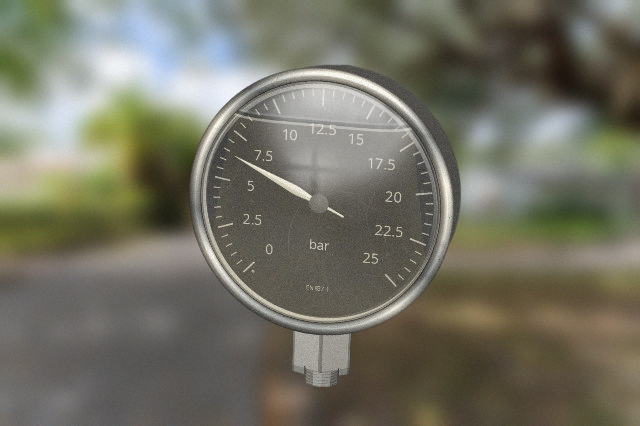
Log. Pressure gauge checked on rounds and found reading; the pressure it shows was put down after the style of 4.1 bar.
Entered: 6.5 bar
